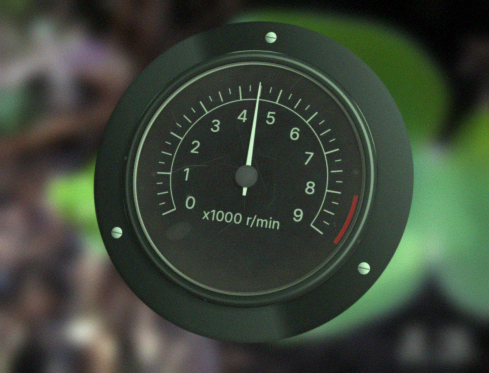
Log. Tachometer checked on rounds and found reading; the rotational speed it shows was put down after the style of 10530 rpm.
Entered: 4500 rpm
